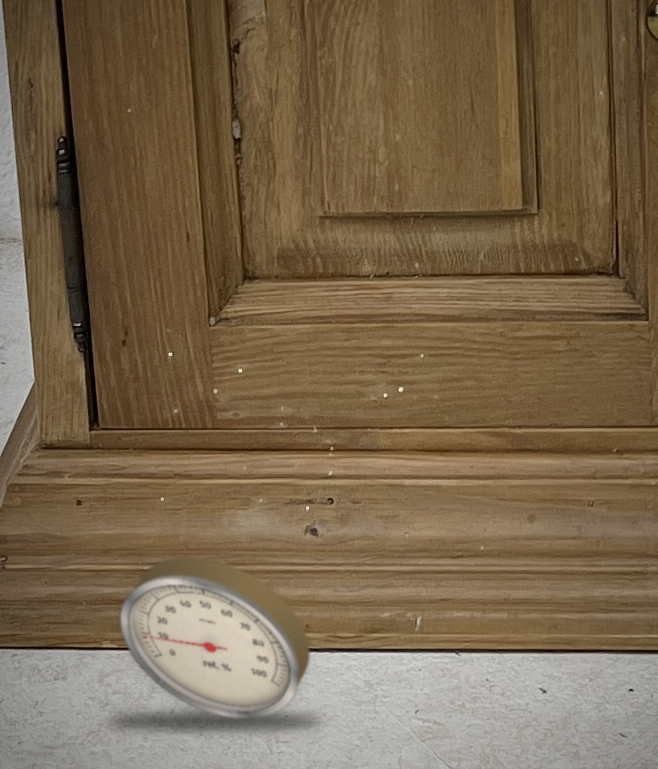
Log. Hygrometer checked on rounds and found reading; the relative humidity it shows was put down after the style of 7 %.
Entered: 10 %
